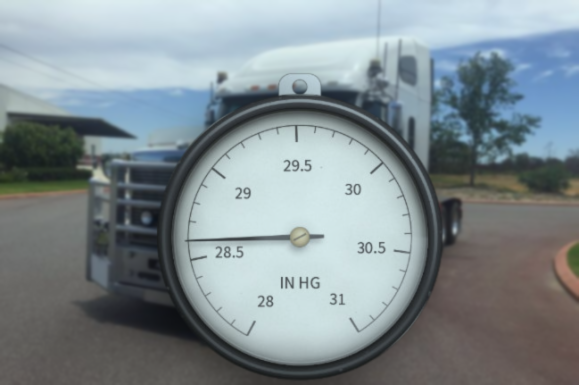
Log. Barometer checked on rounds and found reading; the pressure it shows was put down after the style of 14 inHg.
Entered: 28.6 inHg
